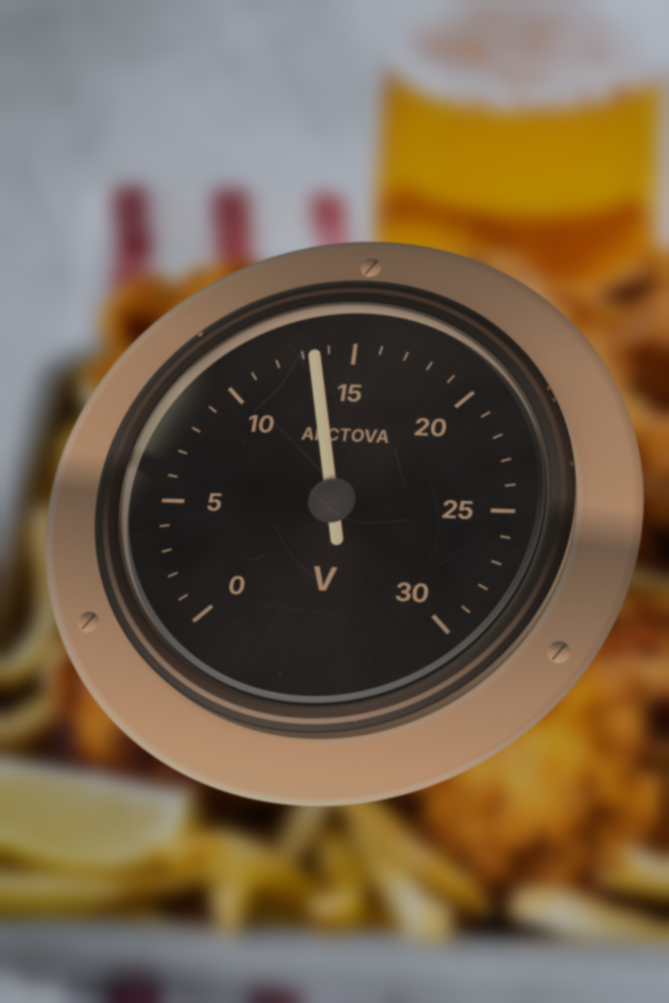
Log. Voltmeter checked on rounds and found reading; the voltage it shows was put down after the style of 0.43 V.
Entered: 13.5 V
